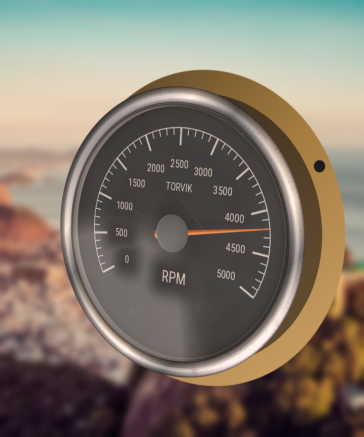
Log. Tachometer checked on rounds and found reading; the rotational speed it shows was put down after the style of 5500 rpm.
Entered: 4200 rpm
